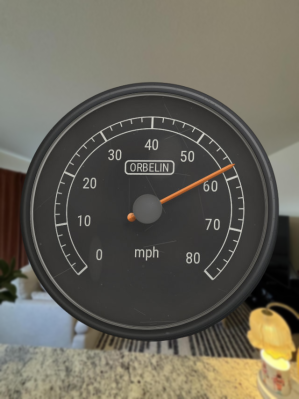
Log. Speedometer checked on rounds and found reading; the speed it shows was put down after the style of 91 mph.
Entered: 58 mph
